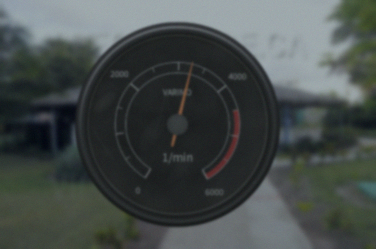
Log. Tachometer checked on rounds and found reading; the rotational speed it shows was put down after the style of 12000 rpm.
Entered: 3250 rpm
